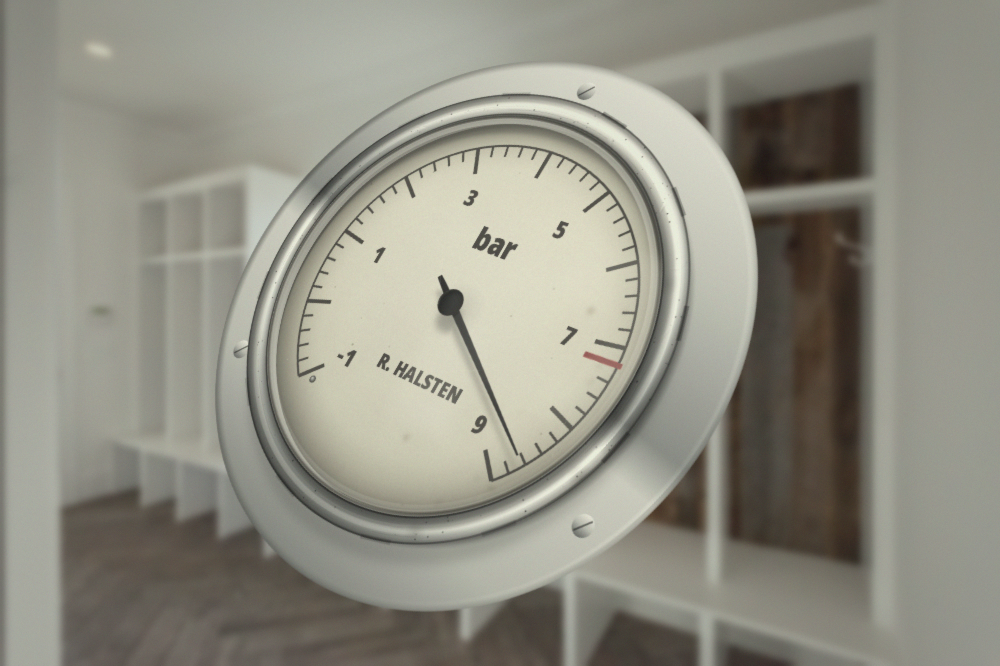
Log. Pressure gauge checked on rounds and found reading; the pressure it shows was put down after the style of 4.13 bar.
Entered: 8.6 bar
